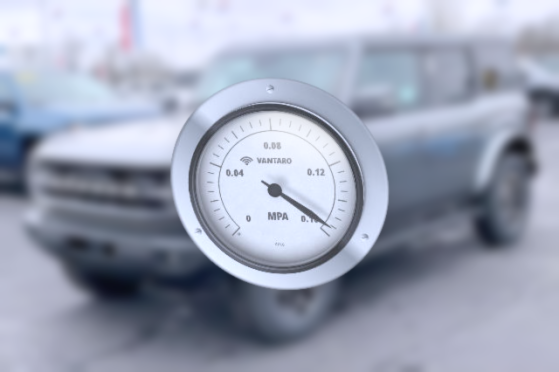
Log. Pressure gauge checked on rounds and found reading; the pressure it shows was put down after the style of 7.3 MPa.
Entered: 0.155 MPa
